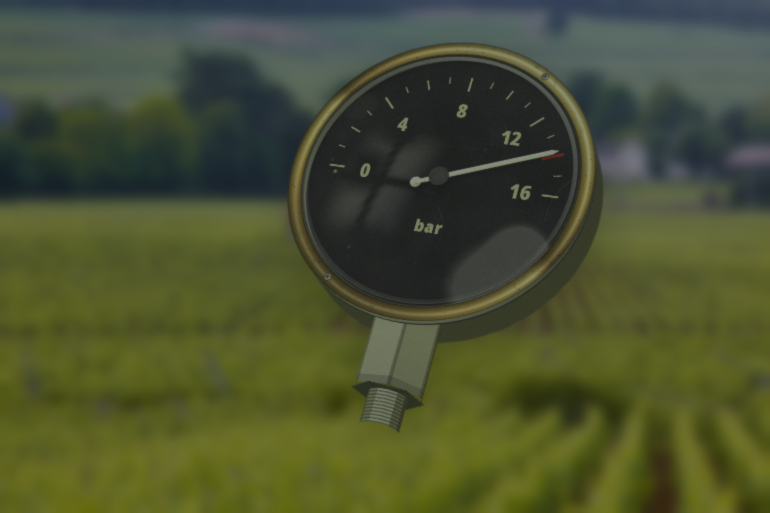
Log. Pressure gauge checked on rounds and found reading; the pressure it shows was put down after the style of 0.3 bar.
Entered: 14 bar
